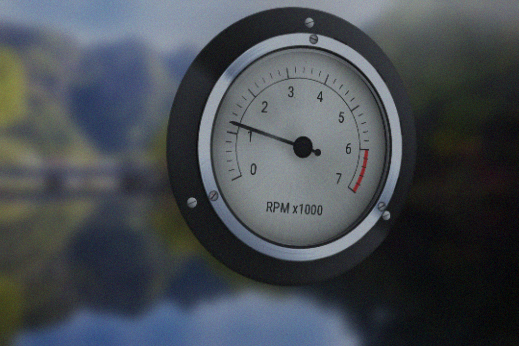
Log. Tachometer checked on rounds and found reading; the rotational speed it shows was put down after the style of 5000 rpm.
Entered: 1200 rpm
